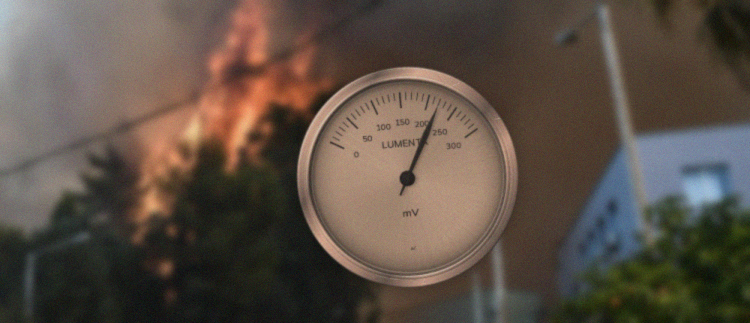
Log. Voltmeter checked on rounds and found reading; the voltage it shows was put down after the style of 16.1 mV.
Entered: 220 mV
